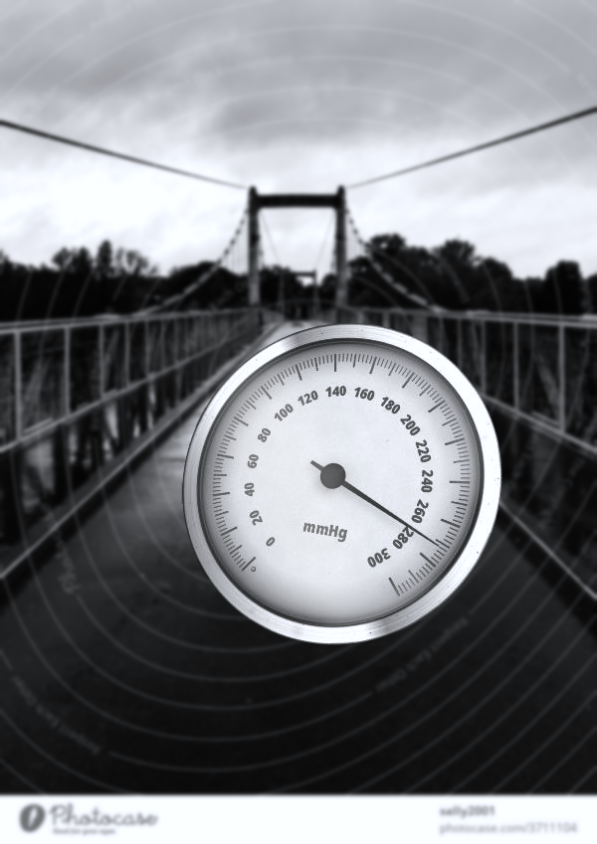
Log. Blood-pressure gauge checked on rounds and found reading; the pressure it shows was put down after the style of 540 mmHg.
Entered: 272 mmHg
